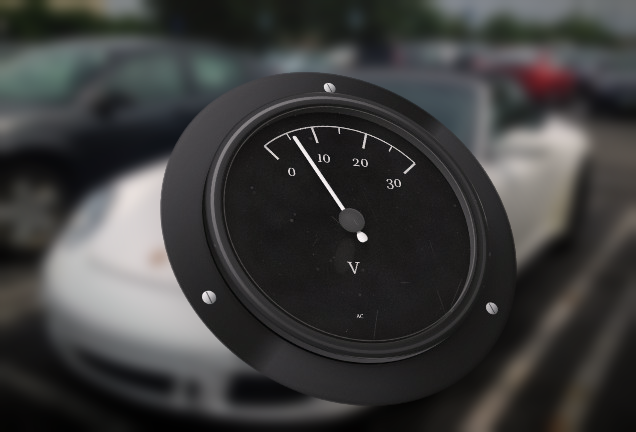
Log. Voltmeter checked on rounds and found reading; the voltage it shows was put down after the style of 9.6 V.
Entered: 5 V
